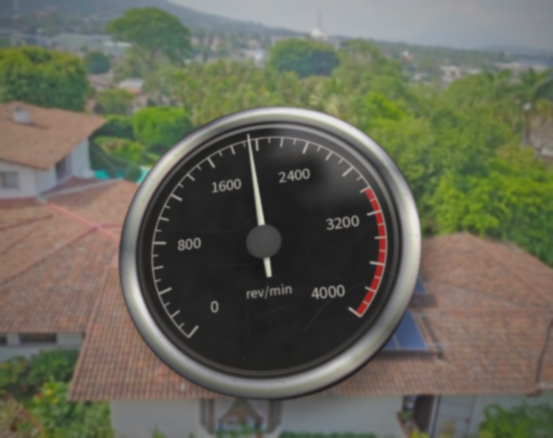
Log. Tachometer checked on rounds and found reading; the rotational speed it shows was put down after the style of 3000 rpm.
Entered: 1950 rpm
